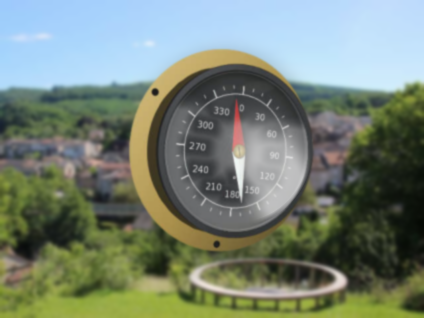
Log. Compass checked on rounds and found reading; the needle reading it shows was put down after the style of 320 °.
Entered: 350 °
